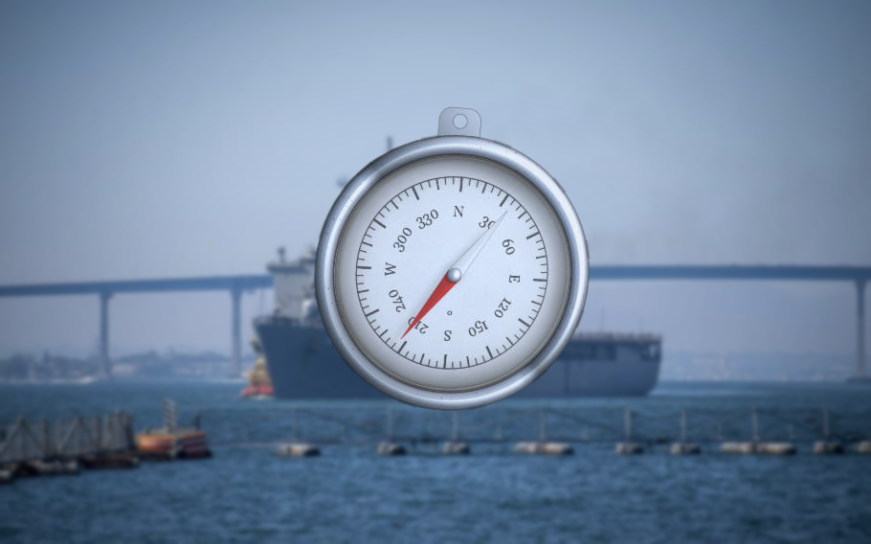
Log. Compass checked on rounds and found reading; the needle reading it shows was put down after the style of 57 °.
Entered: 215 °
